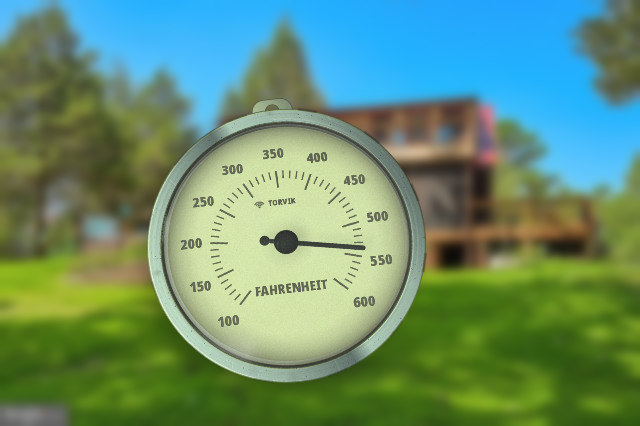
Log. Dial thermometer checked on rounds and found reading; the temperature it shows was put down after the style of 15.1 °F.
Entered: 540 °F
